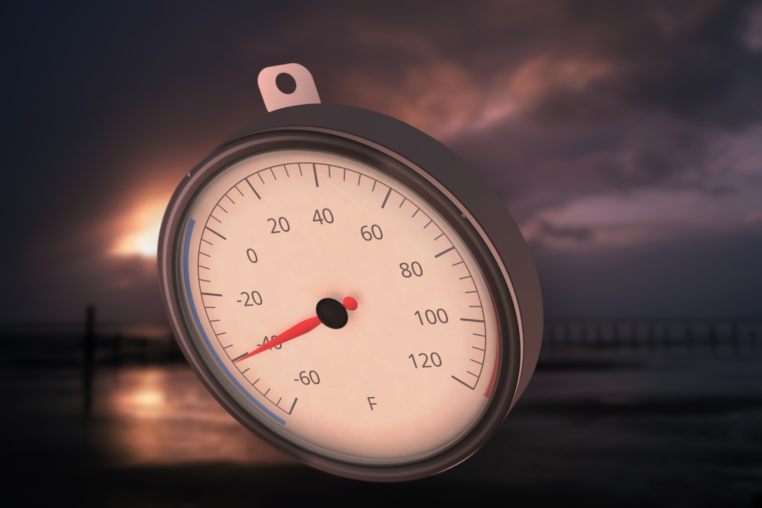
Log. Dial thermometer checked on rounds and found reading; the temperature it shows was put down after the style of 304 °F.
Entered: -40 °F
